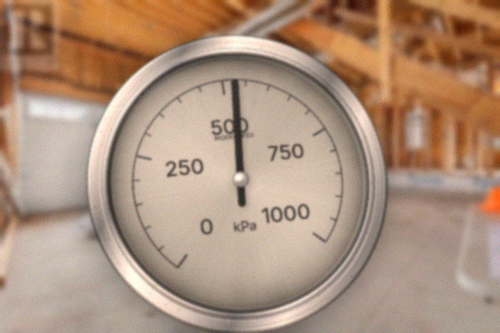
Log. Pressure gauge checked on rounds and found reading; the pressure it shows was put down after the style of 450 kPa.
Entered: 525 kPa
